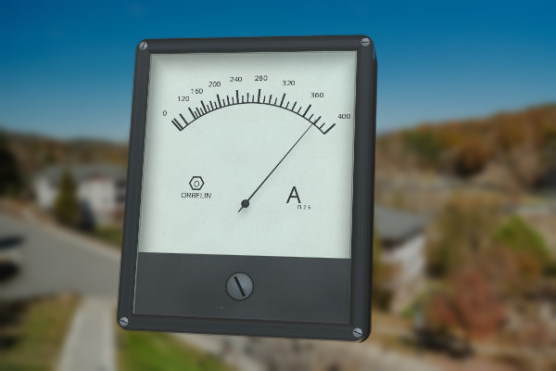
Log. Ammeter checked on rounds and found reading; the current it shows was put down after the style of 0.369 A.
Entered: 380 A
